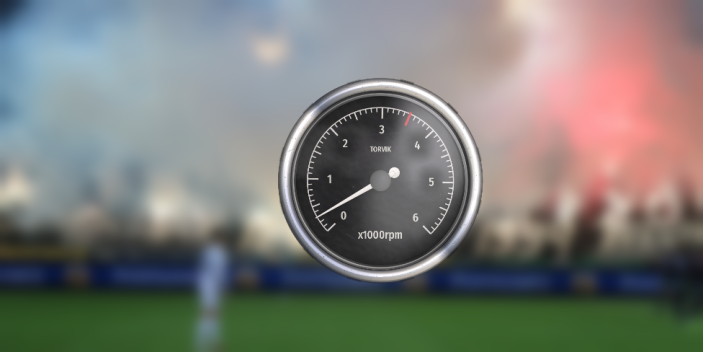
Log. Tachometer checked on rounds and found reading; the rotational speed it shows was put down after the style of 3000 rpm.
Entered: 300 rpm
